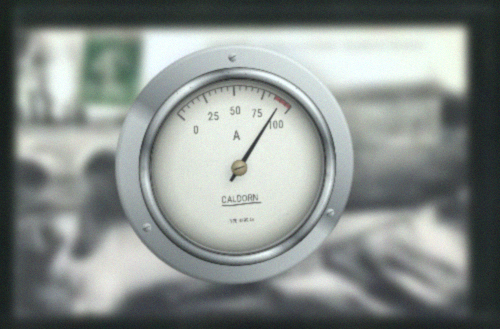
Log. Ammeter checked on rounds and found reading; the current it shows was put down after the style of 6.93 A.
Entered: 90 A
